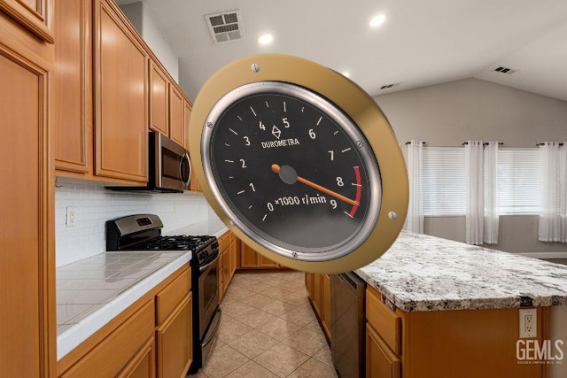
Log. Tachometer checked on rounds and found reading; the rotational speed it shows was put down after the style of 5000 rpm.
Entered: 8500 rpm
